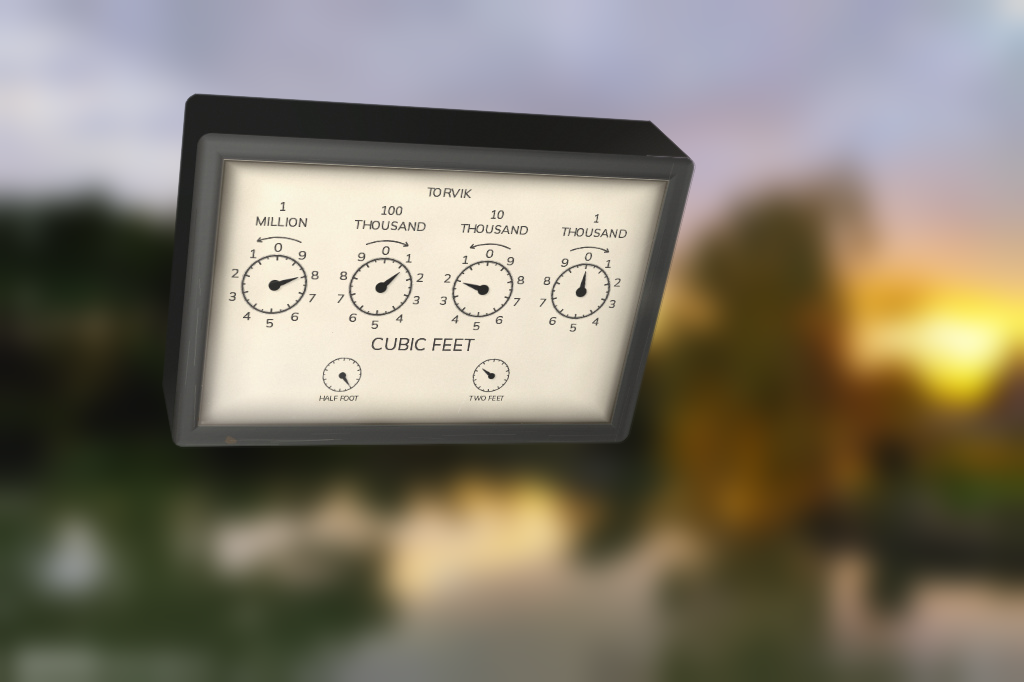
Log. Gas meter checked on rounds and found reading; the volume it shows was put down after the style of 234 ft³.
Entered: 812000 ft³
